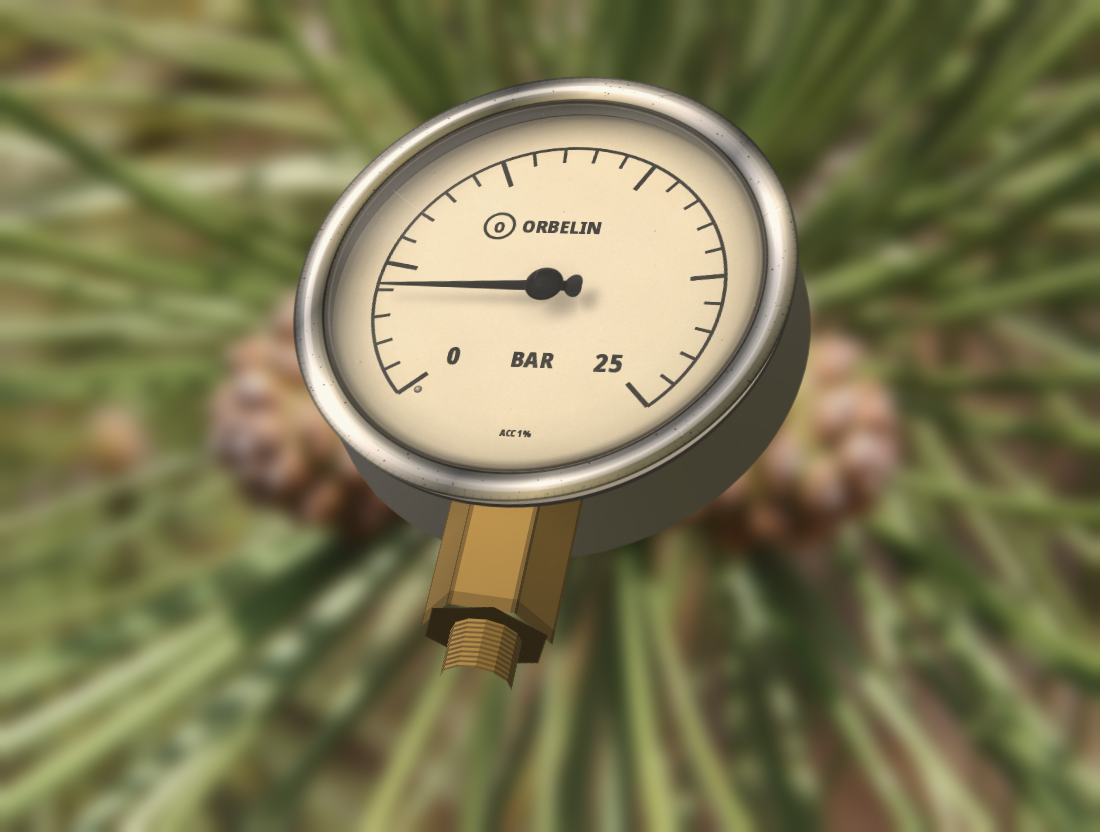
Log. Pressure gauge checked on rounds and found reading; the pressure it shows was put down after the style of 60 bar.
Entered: 4 bar
